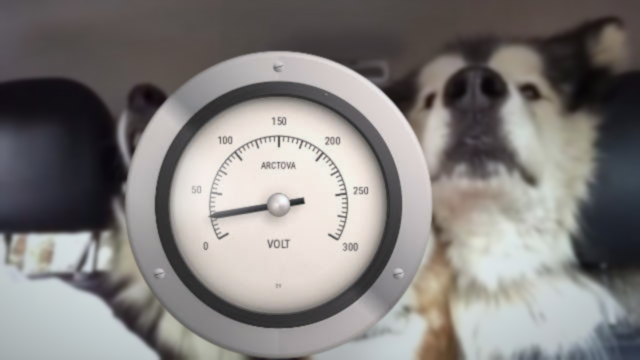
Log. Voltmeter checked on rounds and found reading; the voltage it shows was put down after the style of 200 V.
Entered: 25 V
